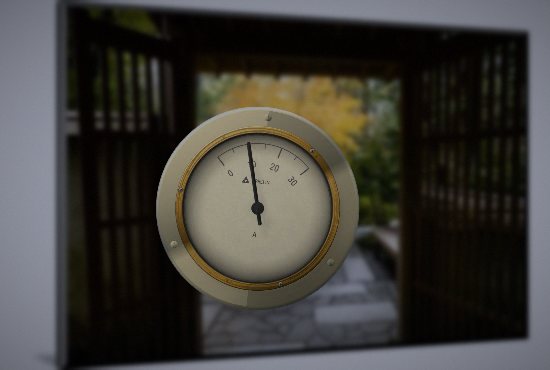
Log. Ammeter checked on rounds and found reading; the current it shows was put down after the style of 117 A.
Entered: 10 A
